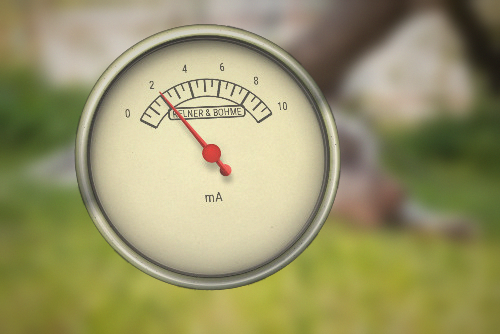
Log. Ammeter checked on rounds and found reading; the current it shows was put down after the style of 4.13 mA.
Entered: 2 mA
